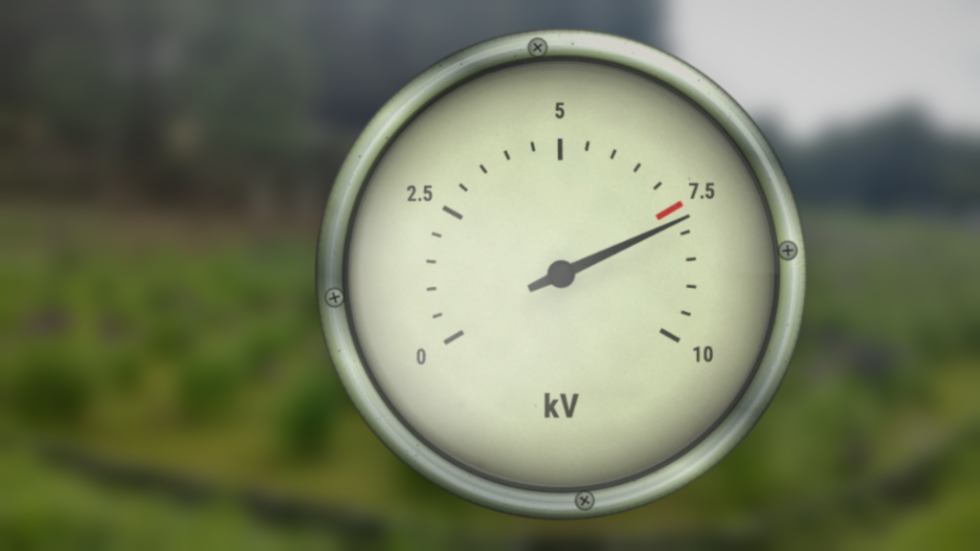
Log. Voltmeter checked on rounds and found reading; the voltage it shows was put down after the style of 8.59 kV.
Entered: 7.75 kV
